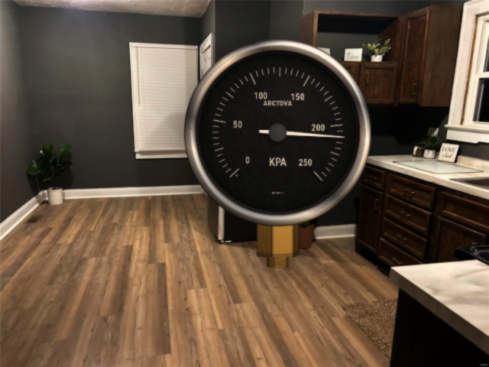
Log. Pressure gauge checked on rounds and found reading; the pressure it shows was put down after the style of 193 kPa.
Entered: 210 kPa
